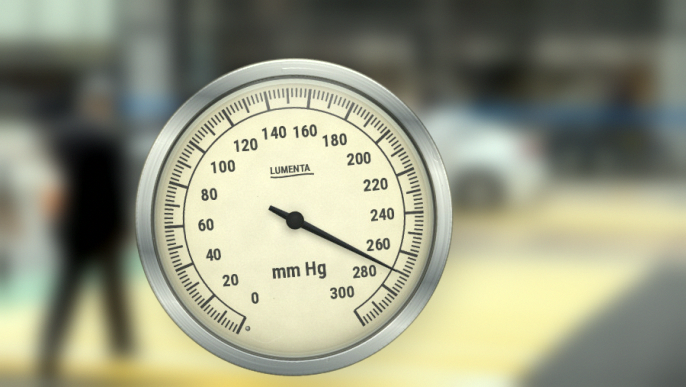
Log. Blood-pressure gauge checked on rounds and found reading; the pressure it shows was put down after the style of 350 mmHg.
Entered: 270 mmHg
